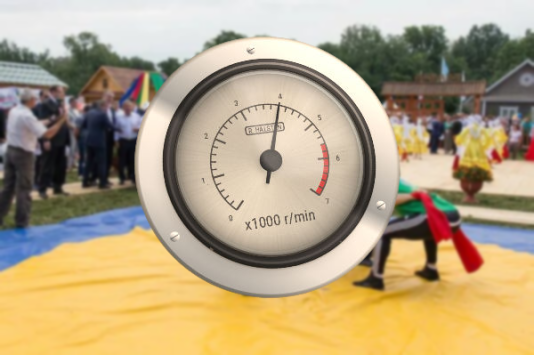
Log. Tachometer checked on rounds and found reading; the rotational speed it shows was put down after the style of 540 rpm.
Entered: 4000 rpm
